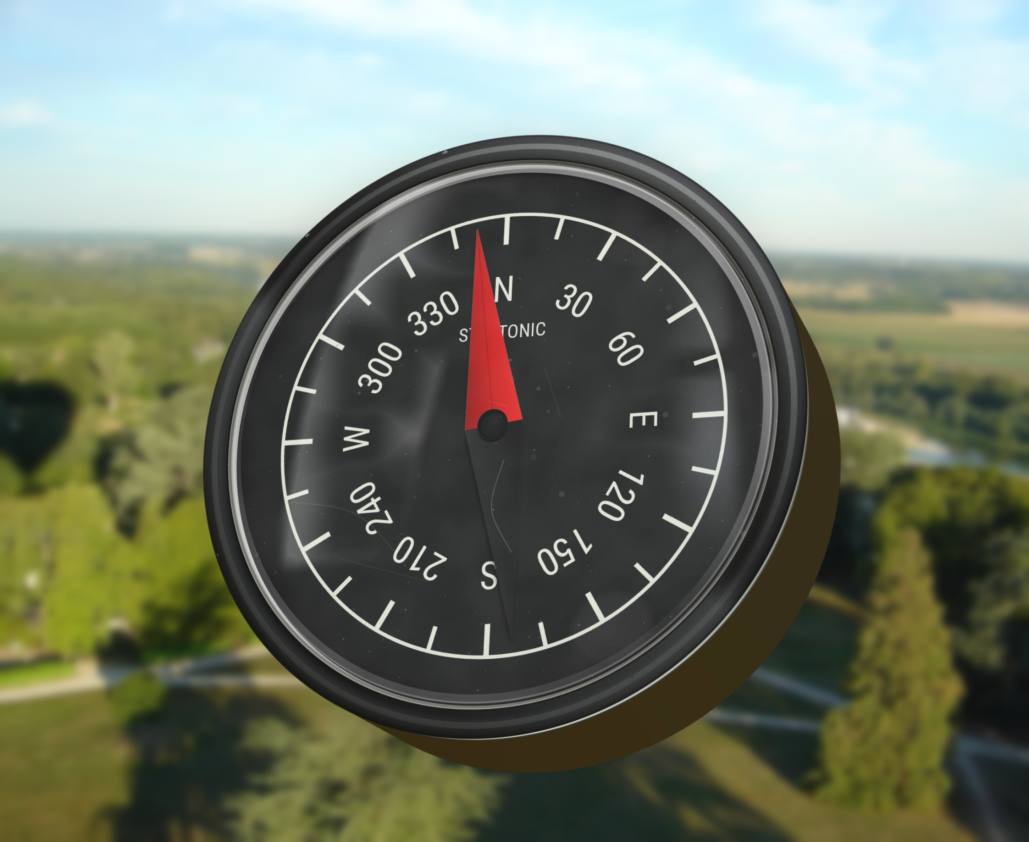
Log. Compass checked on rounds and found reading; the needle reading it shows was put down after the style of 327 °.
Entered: 352.5 °
